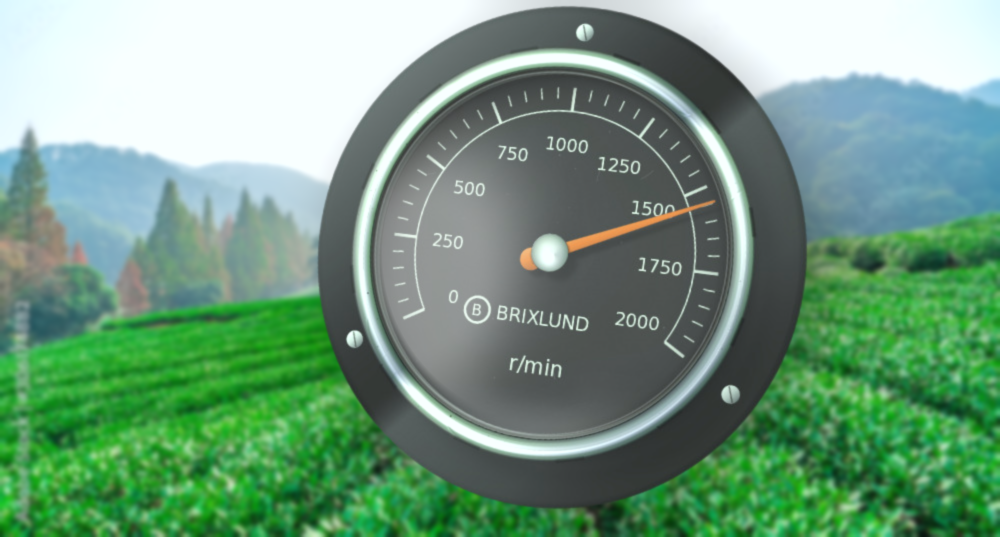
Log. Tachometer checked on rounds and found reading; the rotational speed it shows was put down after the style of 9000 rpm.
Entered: 1550 rpm
